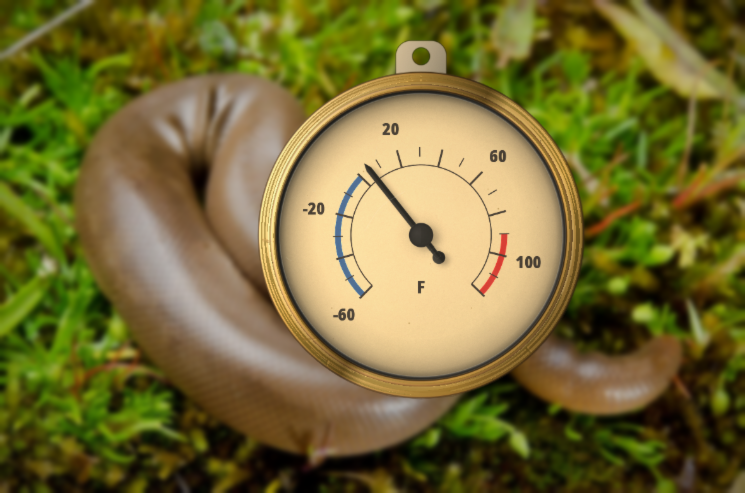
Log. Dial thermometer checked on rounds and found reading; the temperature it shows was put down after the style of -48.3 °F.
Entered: 5 °F
